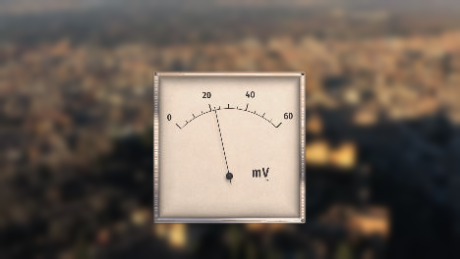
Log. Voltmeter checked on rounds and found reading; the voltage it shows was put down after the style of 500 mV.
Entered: 22.5 mV
